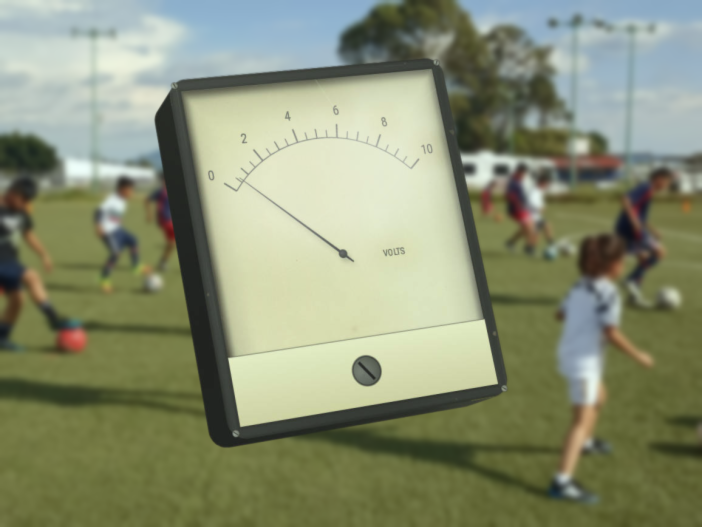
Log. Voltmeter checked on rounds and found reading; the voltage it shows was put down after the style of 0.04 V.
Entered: 0.5 V
